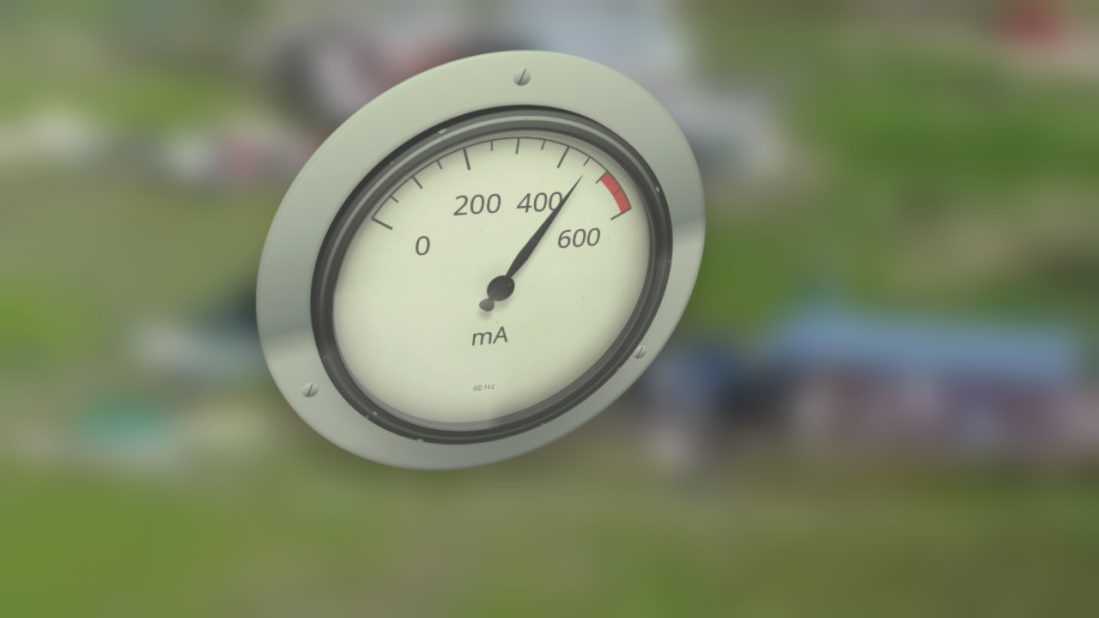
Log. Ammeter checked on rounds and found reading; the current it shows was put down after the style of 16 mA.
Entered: 450 mA
